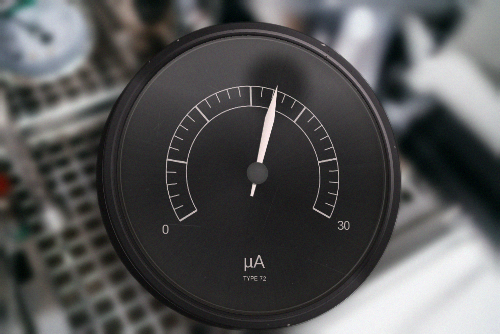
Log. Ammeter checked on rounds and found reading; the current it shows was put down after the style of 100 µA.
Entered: 17 µA
